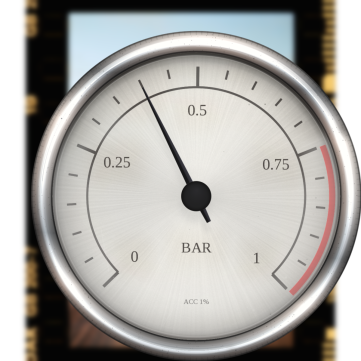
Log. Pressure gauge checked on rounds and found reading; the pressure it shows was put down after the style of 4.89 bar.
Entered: 0.4 bar
